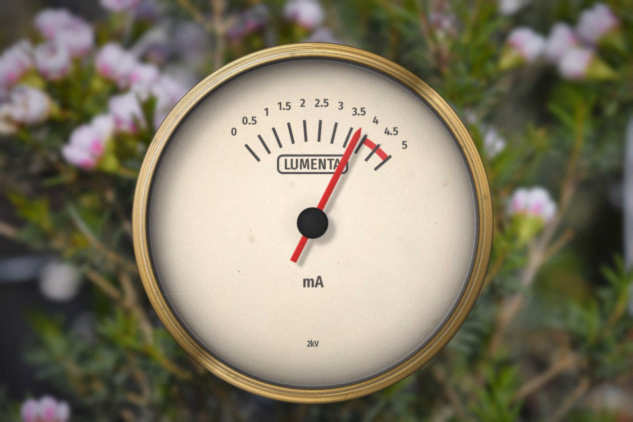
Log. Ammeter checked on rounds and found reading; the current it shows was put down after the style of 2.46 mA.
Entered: 3.75 mA
